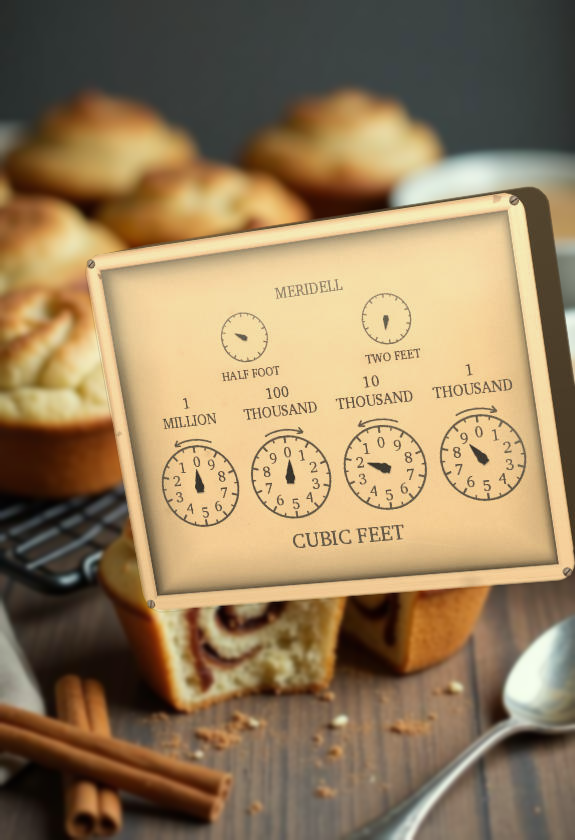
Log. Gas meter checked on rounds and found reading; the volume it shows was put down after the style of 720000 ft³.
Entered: 1900 ft³
